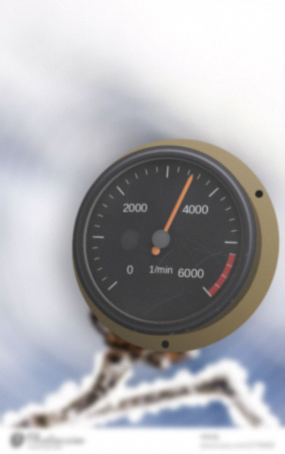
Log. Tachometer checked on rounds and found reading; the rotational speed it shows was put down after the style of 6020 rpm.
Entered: 3500 rpm
